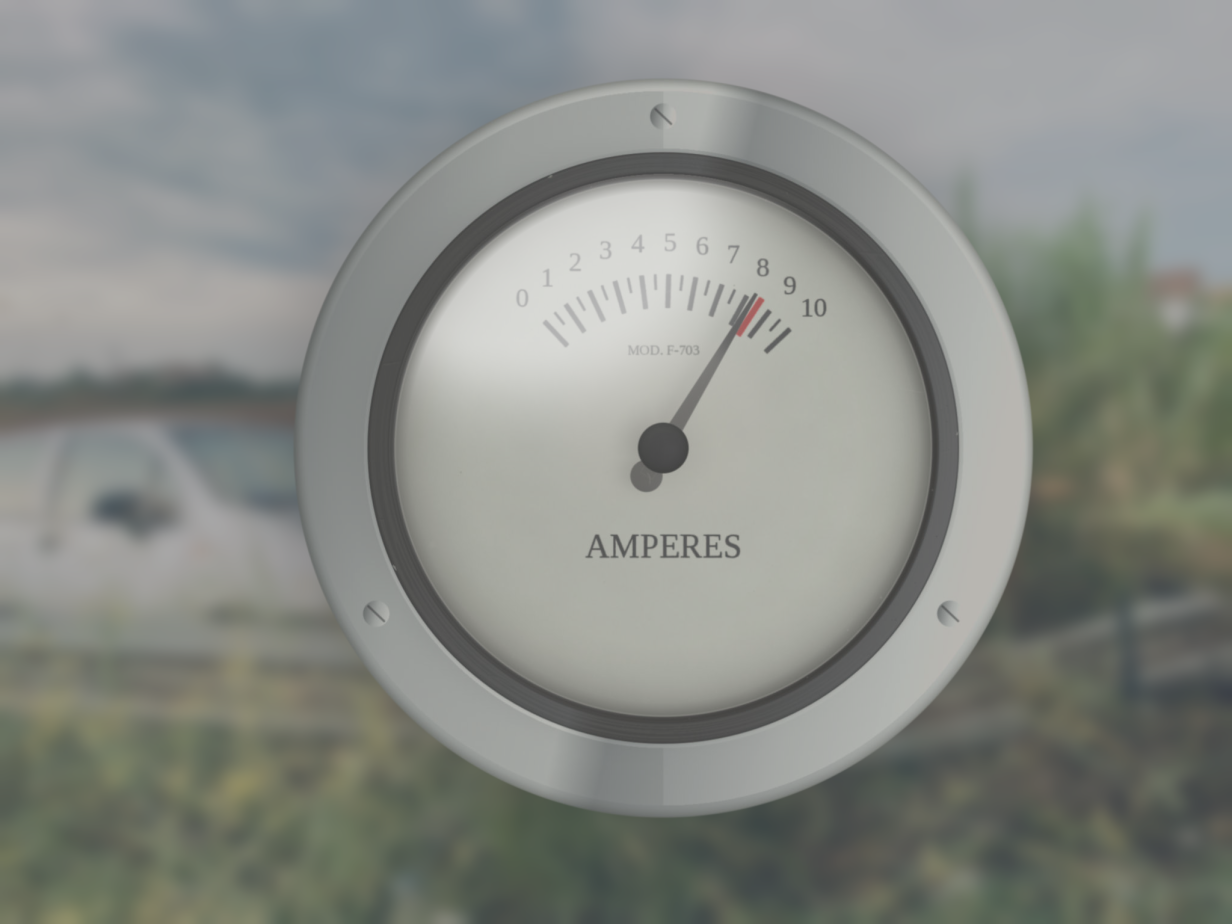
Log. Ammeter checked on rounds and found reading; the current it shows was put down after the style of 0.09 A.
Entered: 8.25 A
